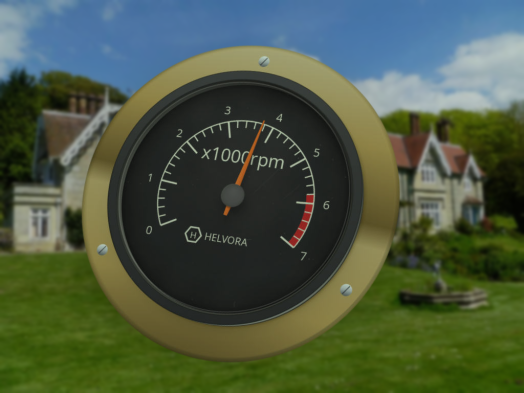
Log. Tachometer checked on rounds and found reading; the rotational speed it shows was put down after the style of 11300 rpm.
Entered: 3800 rpm
